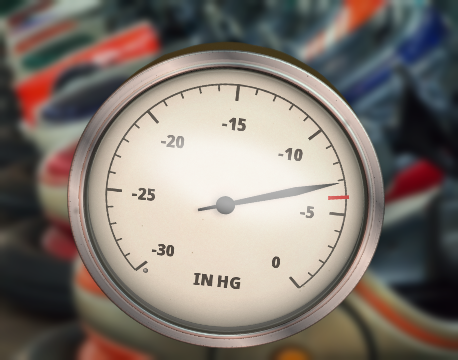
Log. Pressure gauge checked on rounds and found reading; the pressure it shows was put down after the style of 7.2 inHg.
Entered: -7 inHg
